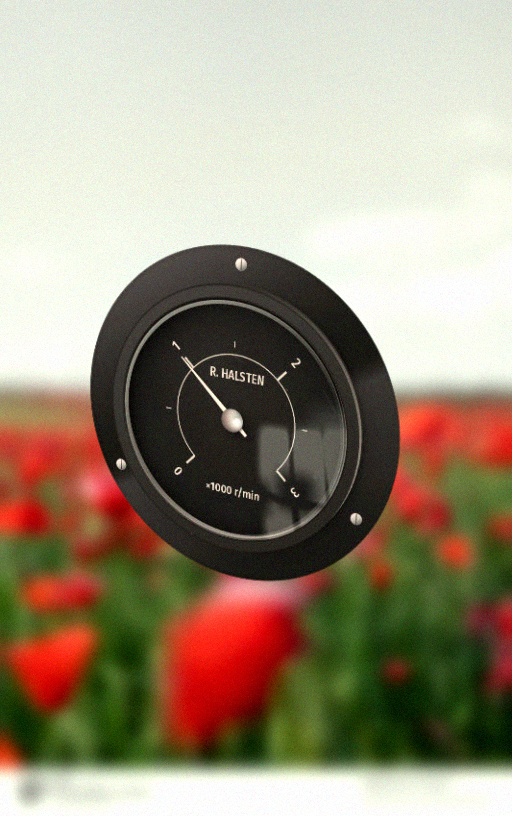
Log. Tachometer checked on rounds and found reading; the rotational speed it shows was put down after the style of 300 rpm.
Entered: 1000 rpm
